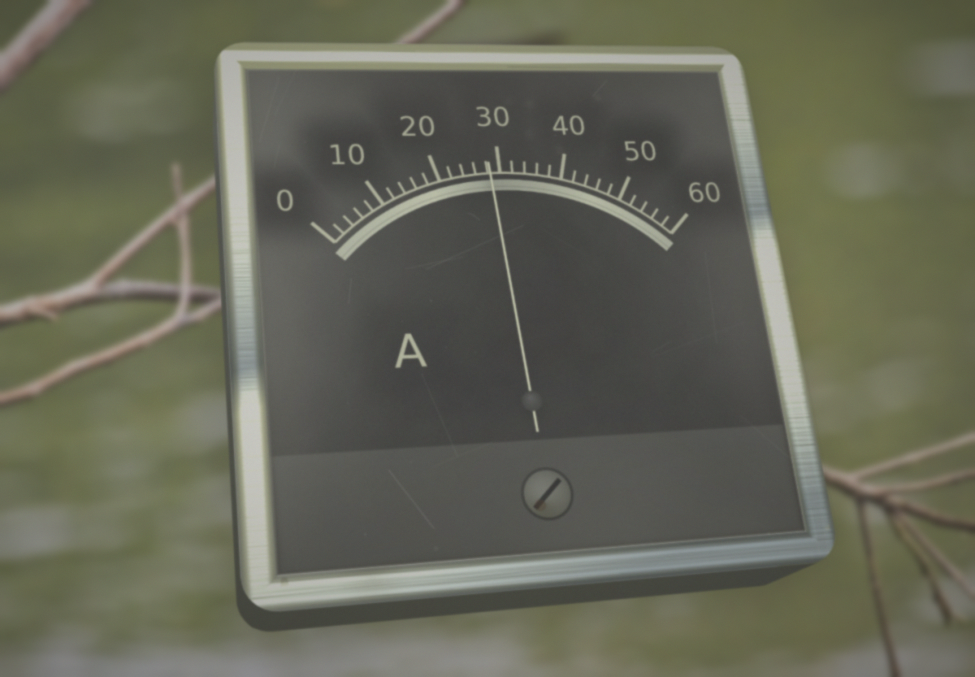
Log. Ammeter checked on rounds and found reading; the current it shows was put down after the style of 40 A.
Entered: 28 A
